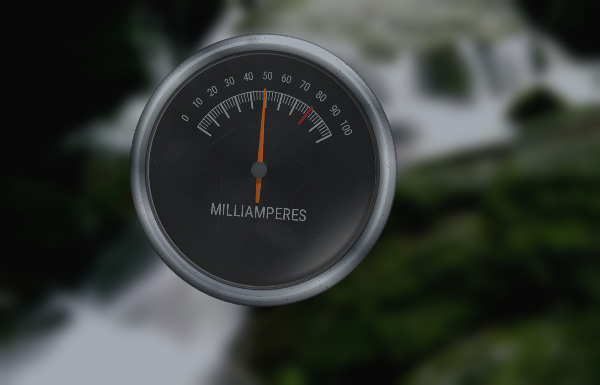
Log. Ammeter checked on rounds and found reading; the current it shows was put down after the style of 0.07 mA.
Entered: 50 mA
